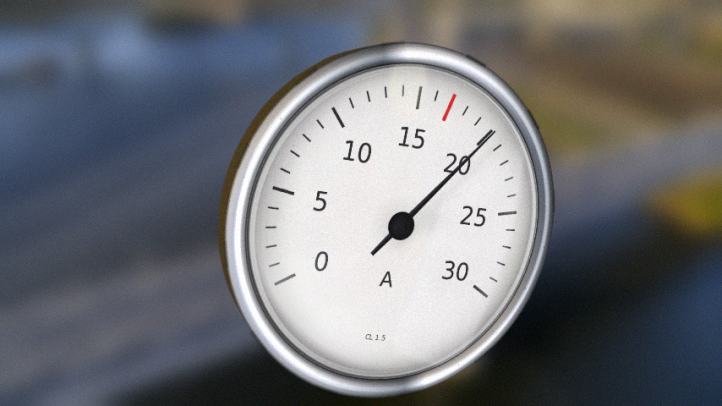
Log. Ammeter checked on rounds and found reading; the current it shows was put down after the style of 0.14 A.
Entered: 20 A
